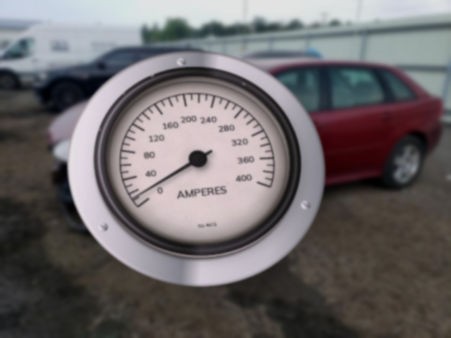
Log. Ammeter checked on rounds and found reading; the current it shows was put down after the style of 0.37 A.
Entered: 10 A
